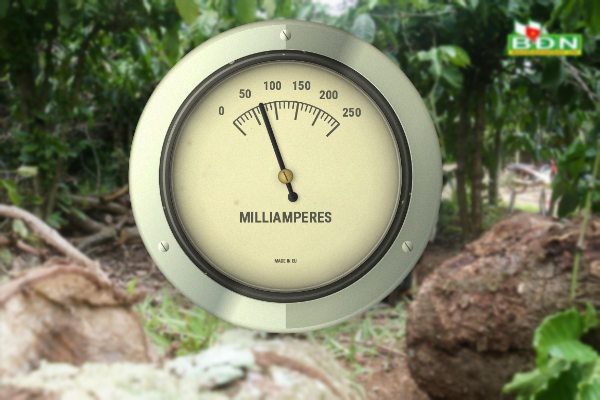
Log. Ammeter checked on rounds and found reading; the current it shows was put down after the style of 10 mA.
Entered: 70 mA
